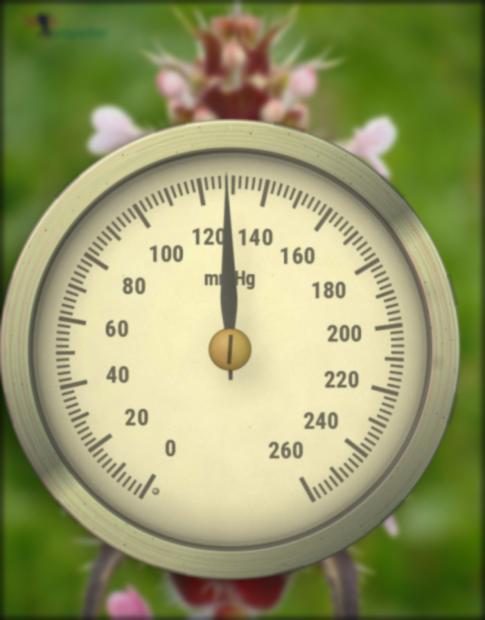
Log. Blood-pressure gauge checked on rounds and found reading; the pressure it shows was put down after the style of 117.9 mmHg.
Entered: 128 mmHg
